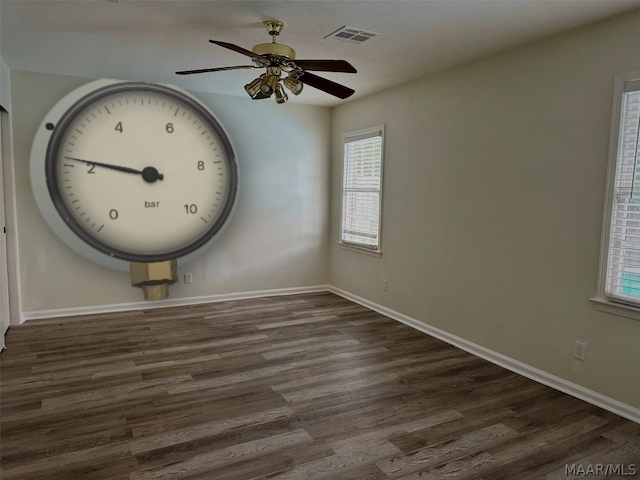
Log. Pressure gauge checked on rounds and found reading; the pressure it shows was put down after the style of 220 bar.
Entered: 2.2 bar
